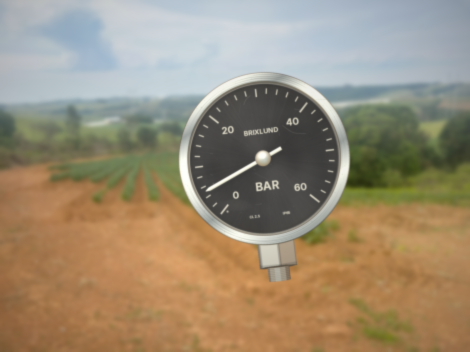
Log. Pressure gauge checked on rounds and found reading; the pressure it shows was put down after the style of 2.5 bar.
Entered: 5 bar
